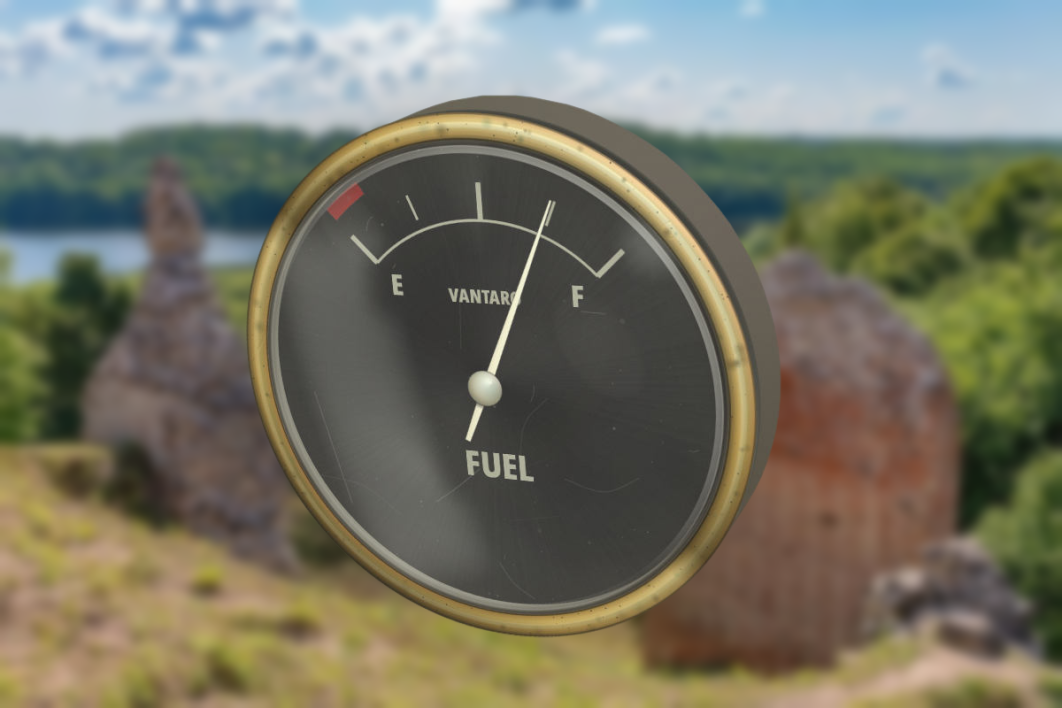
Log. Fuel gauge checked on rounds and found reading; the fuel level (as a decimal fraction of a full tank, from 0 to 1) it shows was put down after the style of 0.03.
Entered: 0.75
